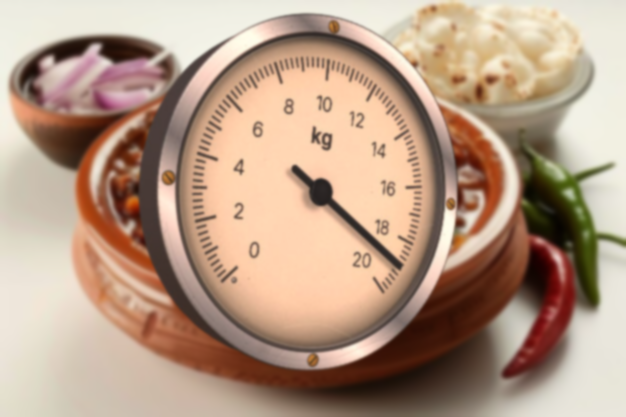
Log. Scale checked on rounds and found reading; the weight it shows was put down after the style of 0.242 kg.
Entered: 19 kg
